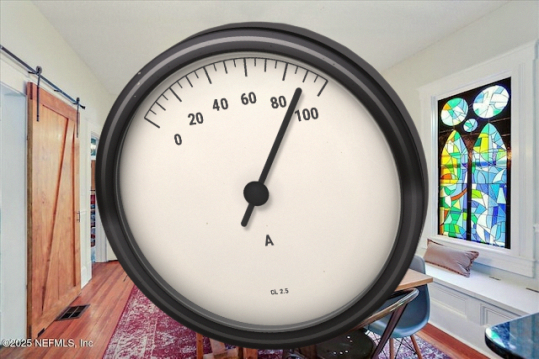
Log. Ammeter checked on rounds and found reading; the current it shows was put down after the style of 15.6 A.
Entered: 90 A
